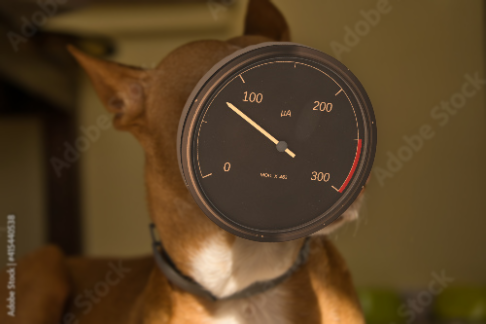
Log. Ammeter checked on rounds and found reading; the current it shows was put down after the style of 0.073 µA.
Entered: 75 µA
